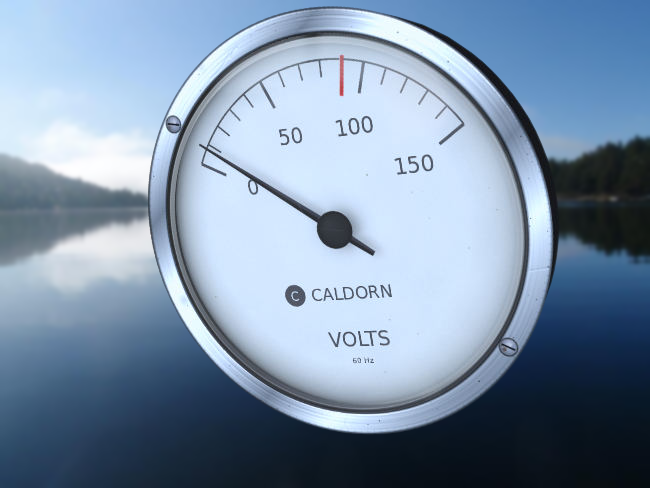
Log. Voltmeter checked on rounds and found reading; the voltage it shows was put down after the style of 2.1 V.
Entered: 10 V
